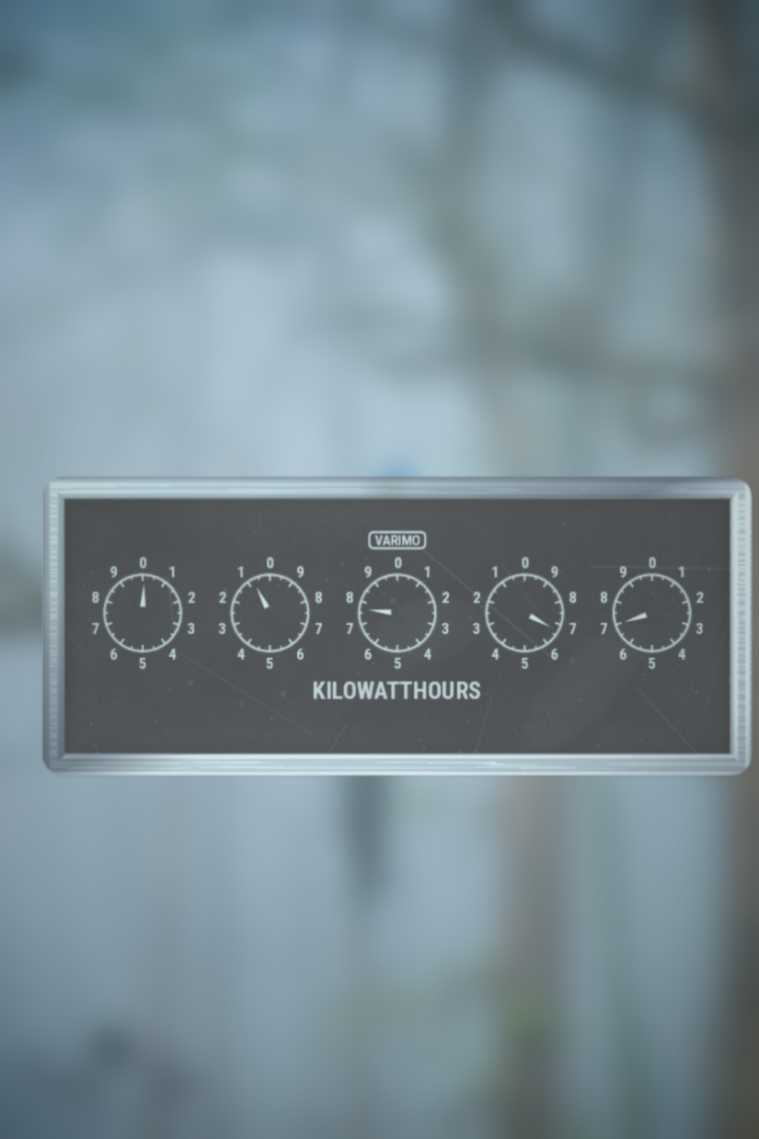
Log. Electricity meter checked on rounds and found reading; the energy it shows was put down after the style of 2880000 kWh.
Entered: 767 kWh
